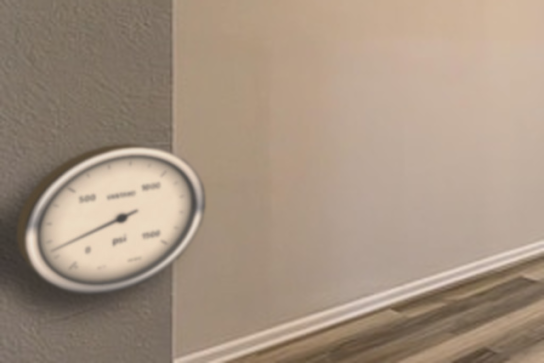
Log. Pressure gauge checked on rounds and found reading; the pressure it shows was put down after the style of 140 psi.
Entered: 150 psi
